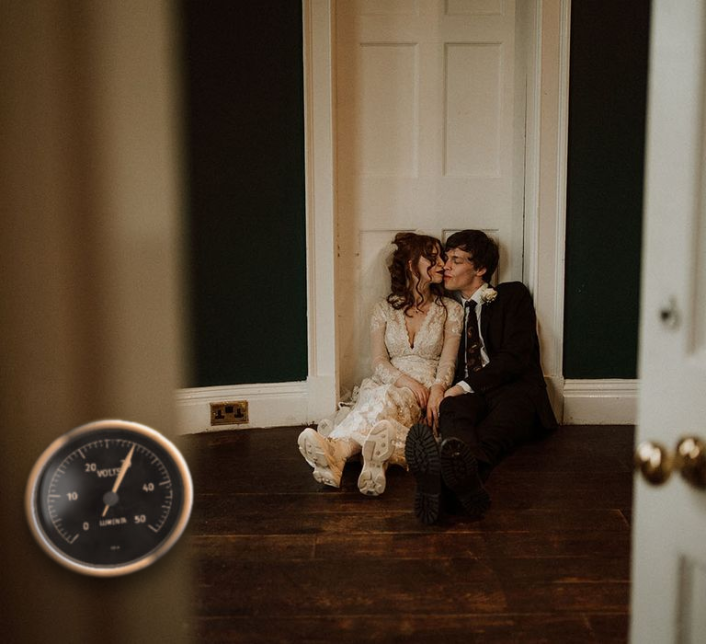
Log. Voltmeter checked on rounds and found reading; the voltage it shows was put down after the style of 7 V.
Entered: 30 V
